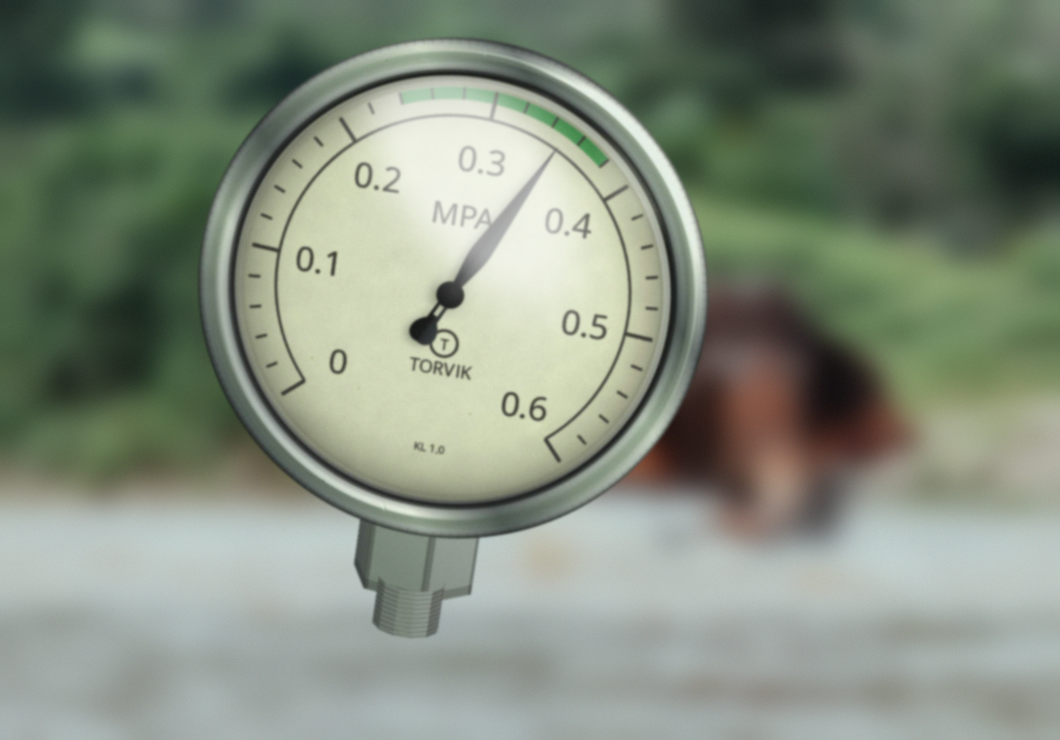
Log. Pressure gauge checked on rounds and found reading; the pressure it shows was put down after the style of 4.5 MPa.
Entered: 0.35 MPa
